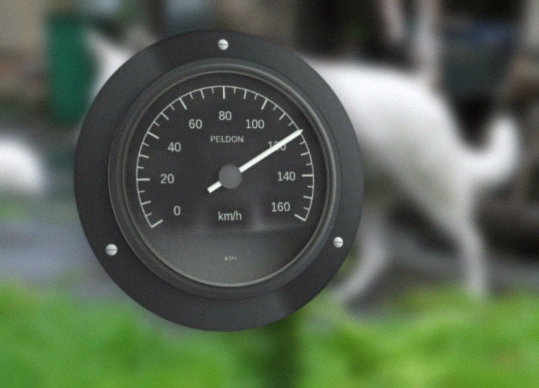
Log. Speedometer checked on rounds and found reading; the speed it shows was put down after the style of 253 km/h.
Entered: 120 km/h
